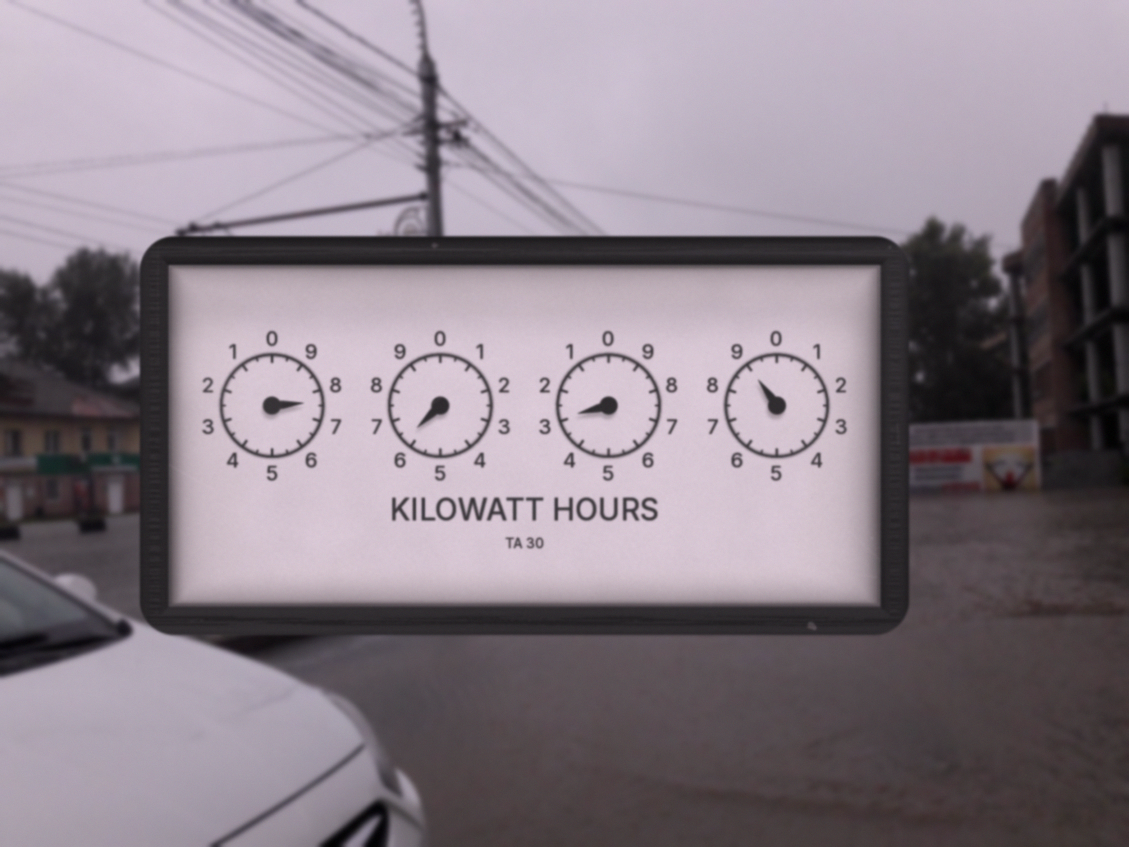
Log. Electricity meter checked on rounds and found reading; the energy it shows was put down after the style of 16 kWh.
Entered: 7629 kWh
